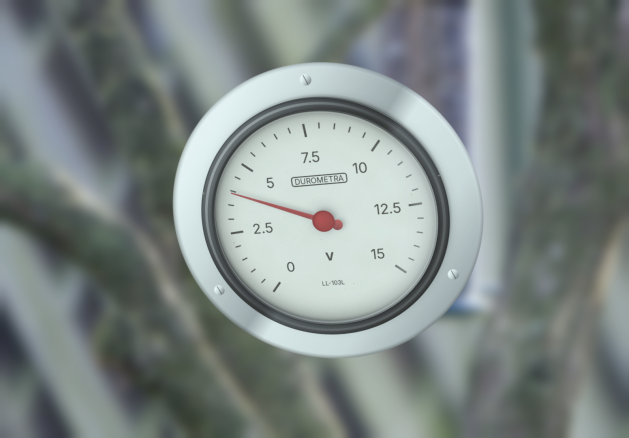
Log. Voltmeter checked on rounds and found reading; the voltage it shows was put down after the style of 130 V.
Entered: 4 V
